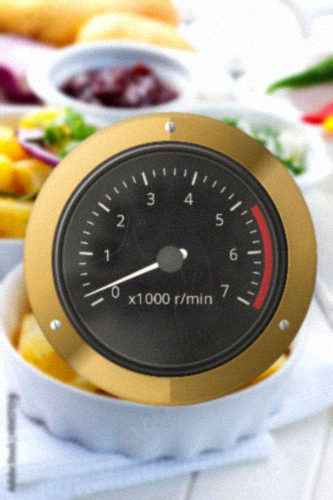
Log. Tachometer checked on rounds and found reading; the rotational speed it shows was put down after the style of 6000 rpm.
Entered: 200 rpm
